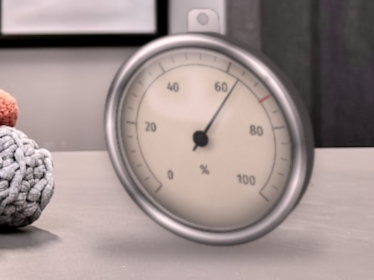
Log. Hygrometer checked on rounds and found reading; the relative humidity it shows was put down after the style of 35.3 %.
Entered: 64 %
